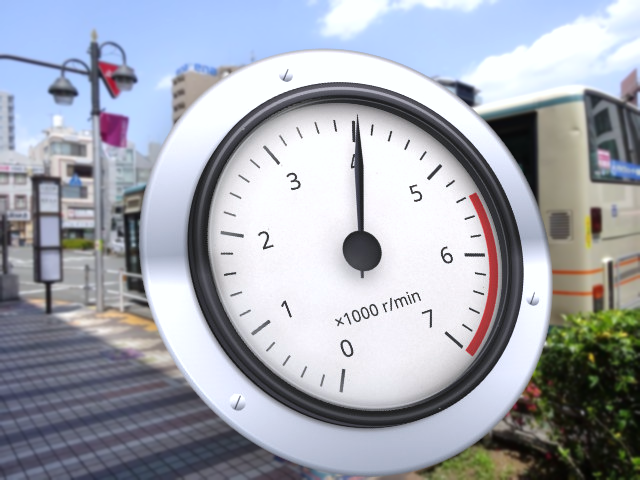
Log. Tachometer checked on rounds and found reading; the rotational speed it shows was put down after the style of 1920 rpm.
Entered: 4000 rpm
